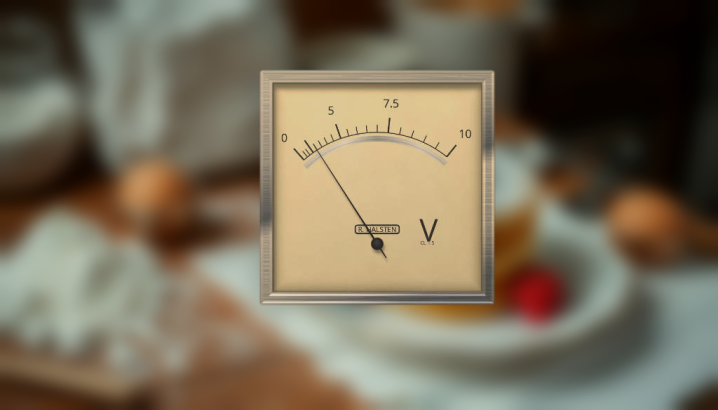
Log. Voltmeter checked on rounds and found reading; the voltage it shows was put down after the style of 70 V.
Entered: 3 V
